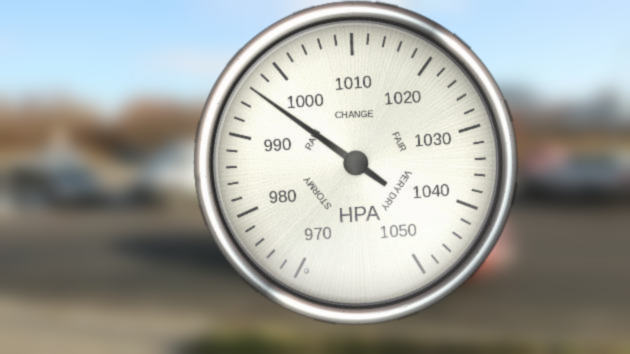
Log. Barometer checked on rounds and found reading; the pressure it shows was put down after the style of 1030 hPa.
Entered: 996 hPa
